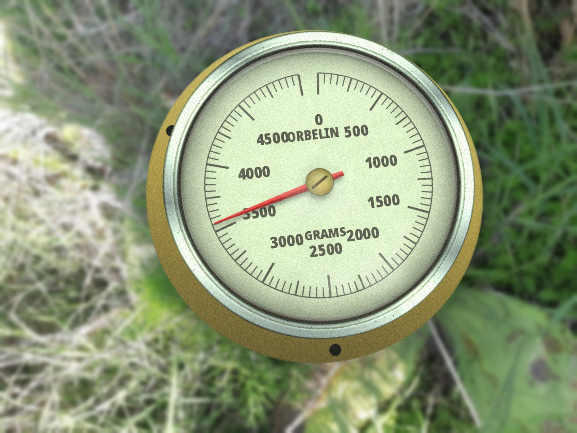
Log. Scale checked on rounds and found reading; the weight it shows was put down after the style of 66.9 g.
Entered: 3550 g
